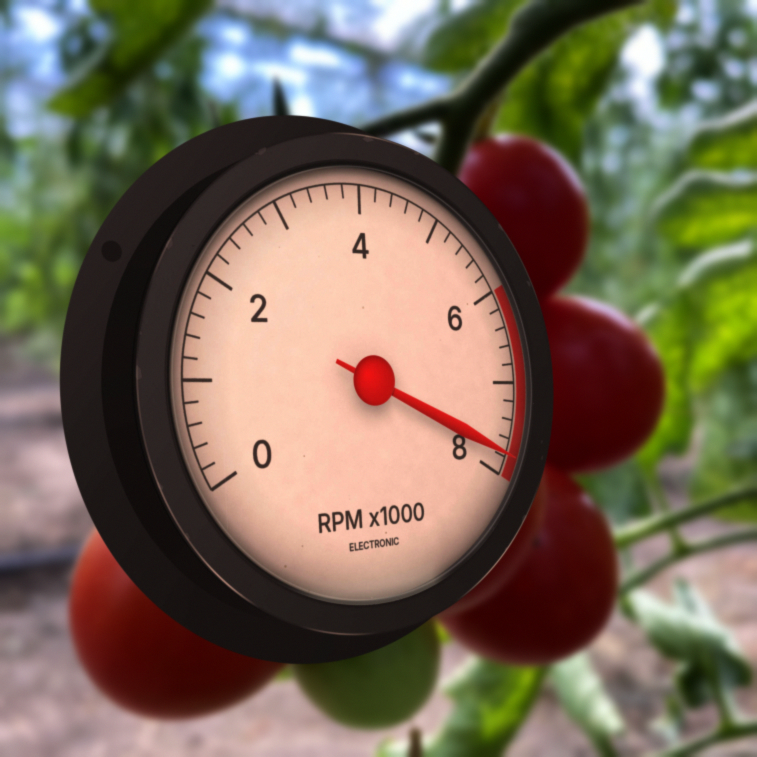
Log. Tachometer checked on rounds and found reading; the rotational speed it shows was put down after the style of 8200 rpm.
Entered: 7800 rpm
